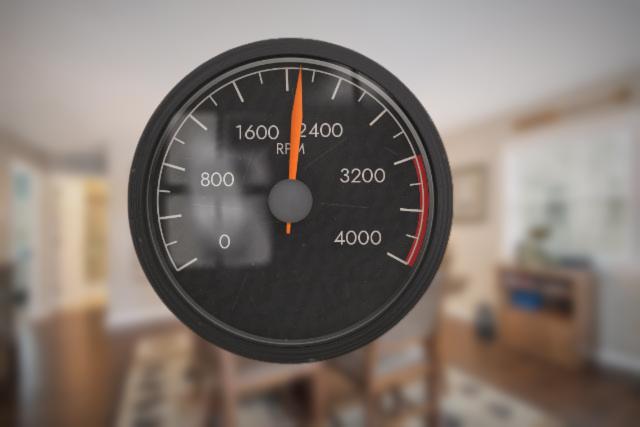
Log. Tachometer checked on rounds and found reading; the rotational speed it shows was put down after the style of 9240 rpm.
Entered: 2100 rpm
